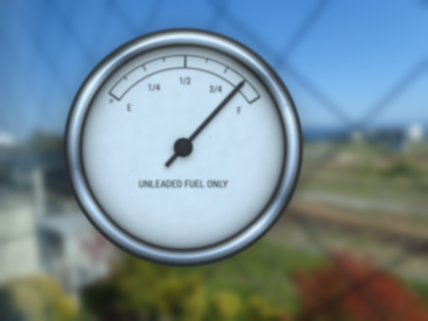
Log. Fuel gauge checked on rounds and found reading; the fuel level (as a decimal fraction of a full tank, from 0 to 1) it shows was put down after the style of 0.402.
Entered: 0.875
